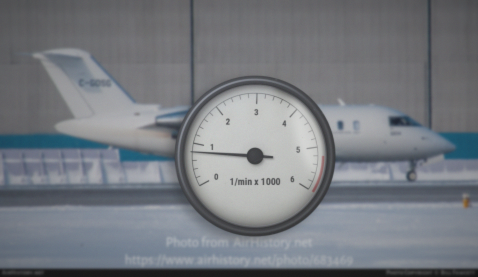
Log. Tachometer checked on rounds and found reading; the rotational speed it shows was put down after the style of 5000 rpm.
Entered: 800 rpm
